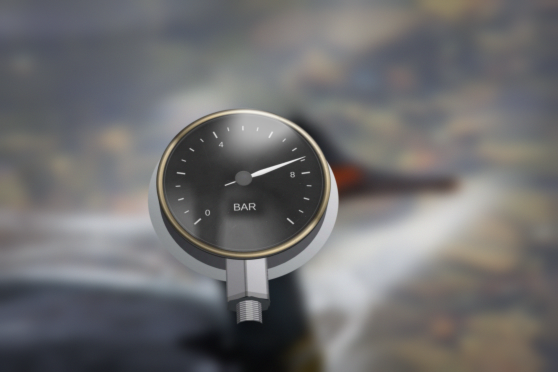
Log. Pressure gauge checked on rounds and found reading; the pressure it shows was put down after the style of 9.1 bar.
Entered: 7.5 bar
